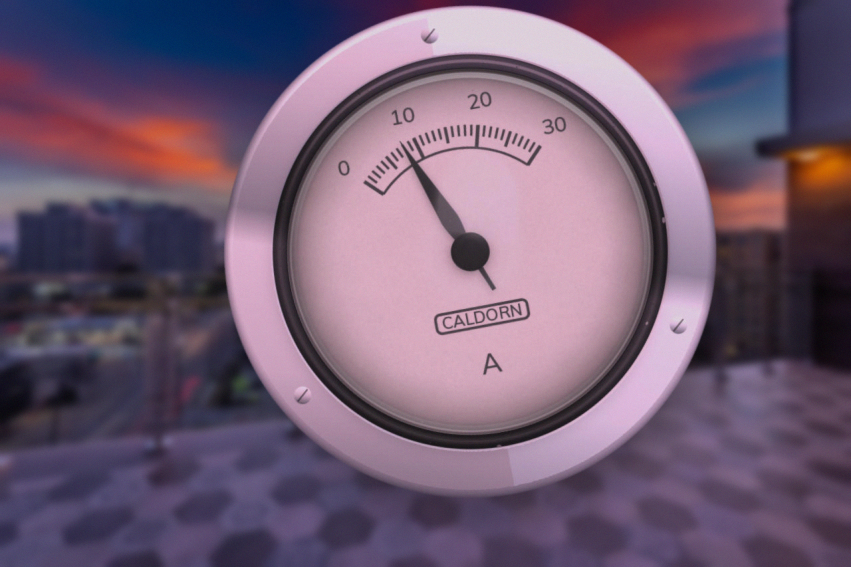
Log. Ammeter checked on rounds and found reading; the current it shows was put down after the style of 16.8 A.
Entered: 8 A
